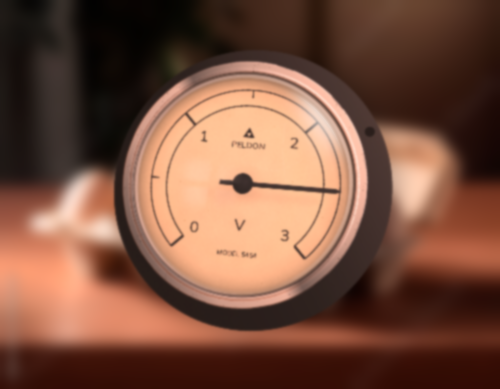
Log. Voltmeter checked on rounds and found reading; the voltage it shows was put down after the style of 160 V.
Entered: 2.5 V
